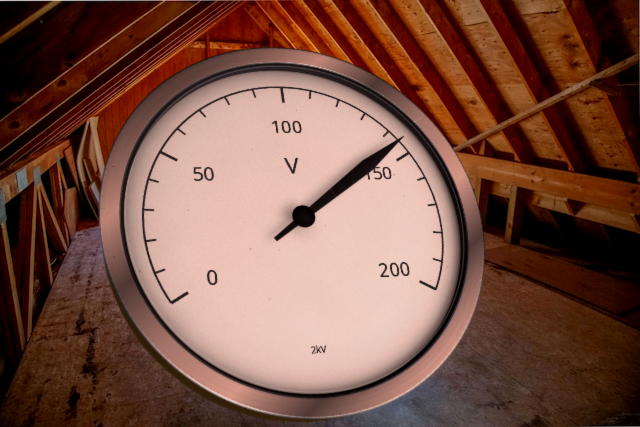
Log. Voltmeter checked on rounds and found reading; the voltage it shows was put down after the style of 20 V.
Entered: 145 V
